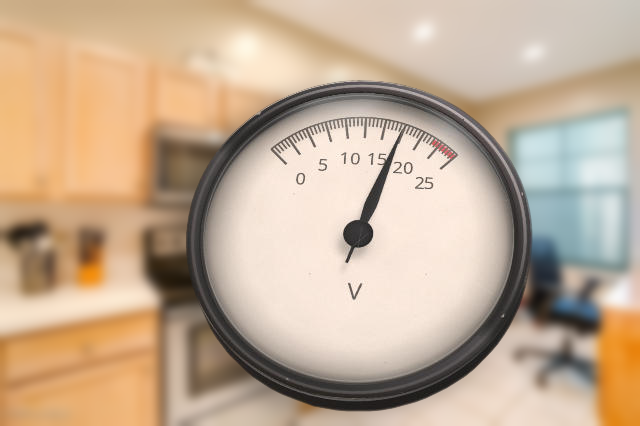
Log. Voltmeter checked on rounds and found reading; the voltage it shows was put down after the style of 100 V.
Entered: 17.5 V
